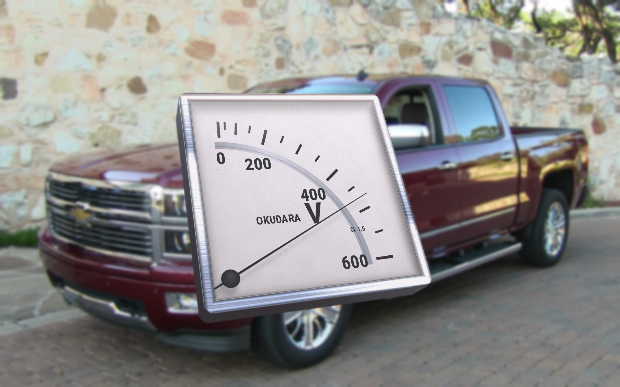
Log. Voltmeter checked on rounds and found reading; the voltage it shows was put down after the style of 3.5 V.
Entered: 475 V
